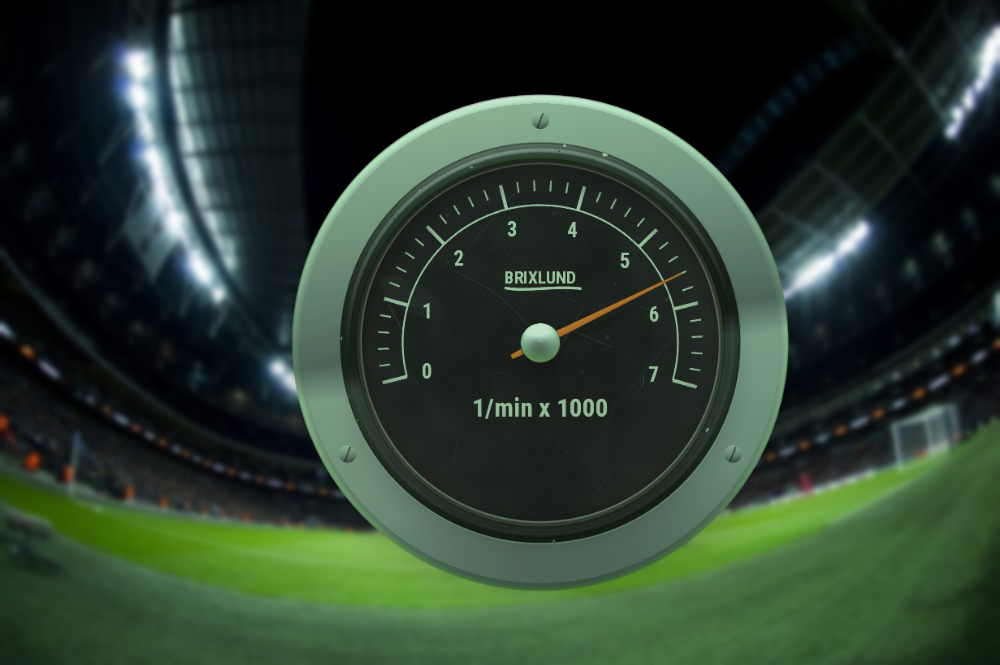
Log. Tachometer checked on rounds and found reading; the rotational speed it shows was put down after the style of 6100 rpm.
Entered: 5600 rpm
